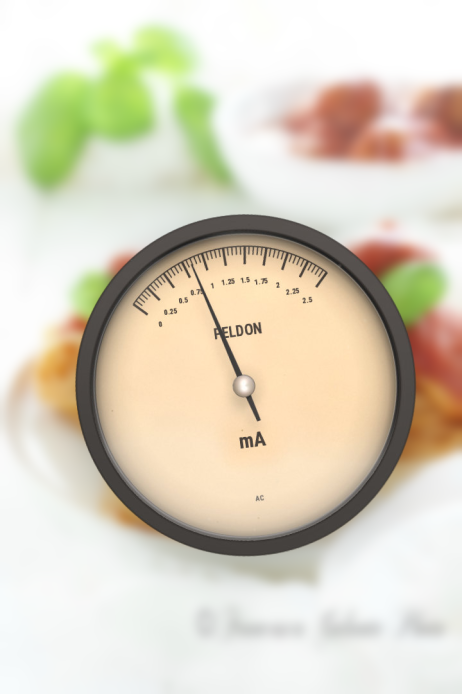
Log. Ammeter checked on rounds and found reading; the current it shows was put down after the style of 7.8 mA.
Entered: 0.85 mA
